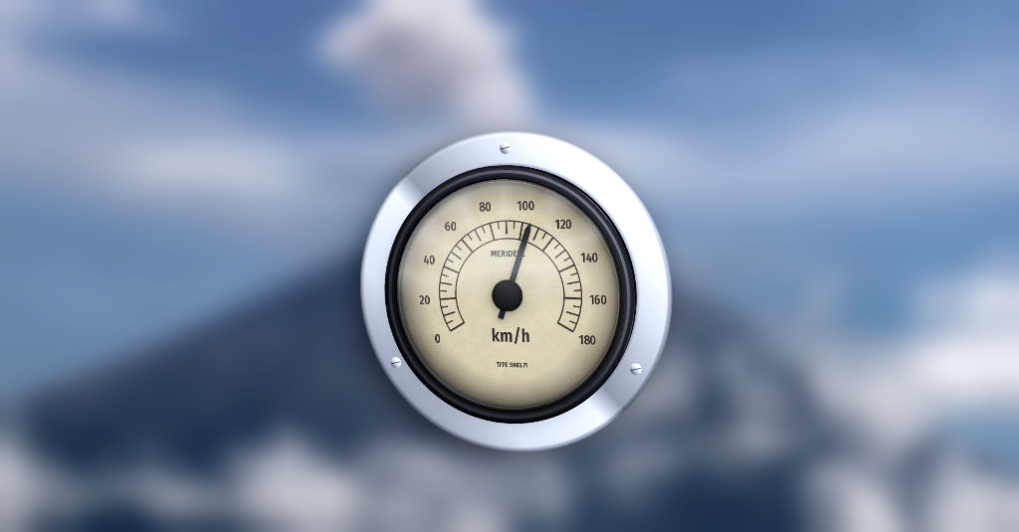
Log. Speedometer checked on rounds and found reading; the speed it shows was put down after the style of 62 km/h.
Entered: 105 km/h
